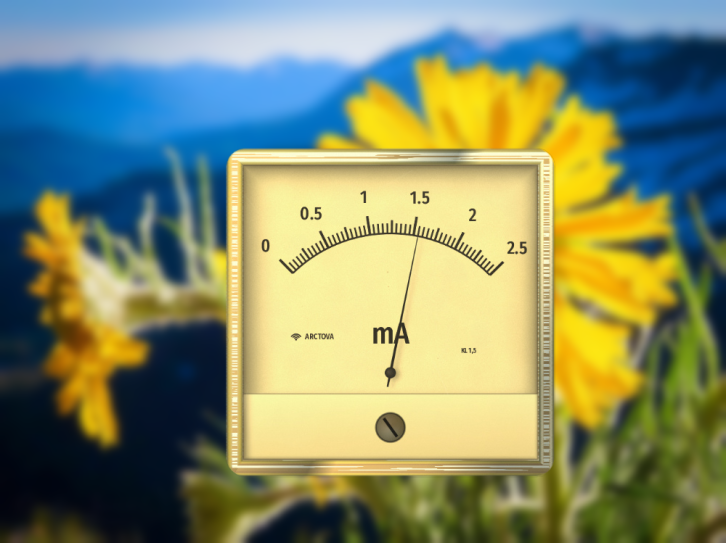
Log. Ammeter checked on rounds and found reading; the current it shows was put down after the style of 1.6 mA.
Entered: 1.55 mA
